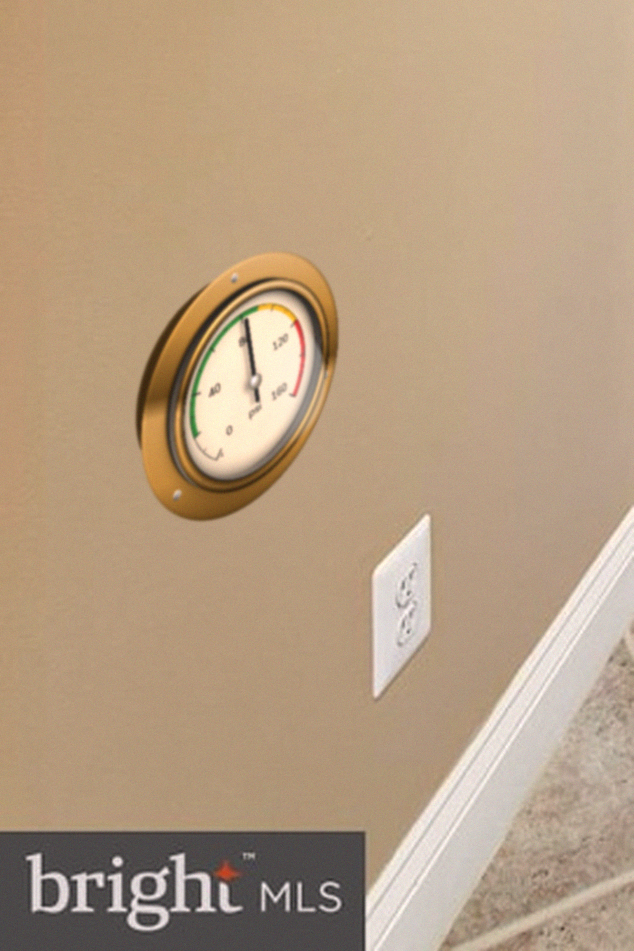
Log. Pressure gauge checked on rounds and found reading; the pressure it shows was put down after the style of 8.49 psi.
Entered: 80 psi
